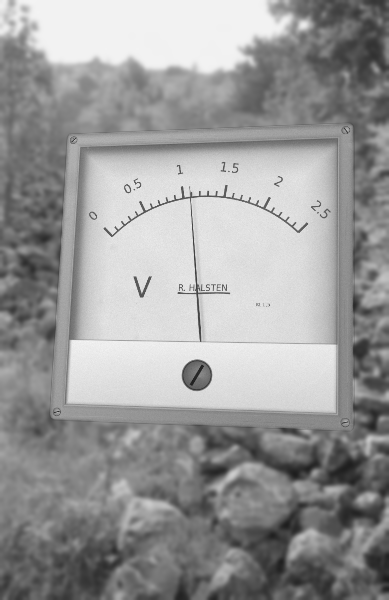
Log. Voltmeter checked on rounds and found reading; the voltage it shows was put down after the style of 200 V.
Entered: 1.1 V
